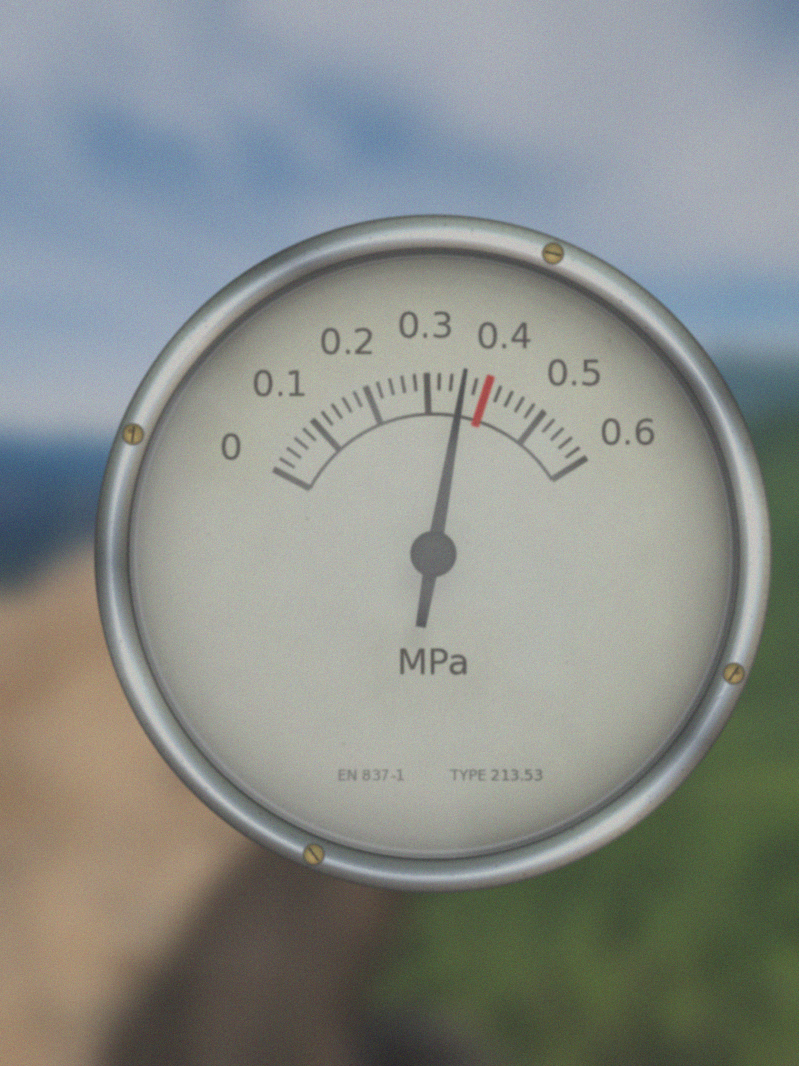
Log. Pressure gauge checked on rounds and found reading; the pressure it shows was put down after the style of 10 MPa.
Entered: 0.36 MPa
